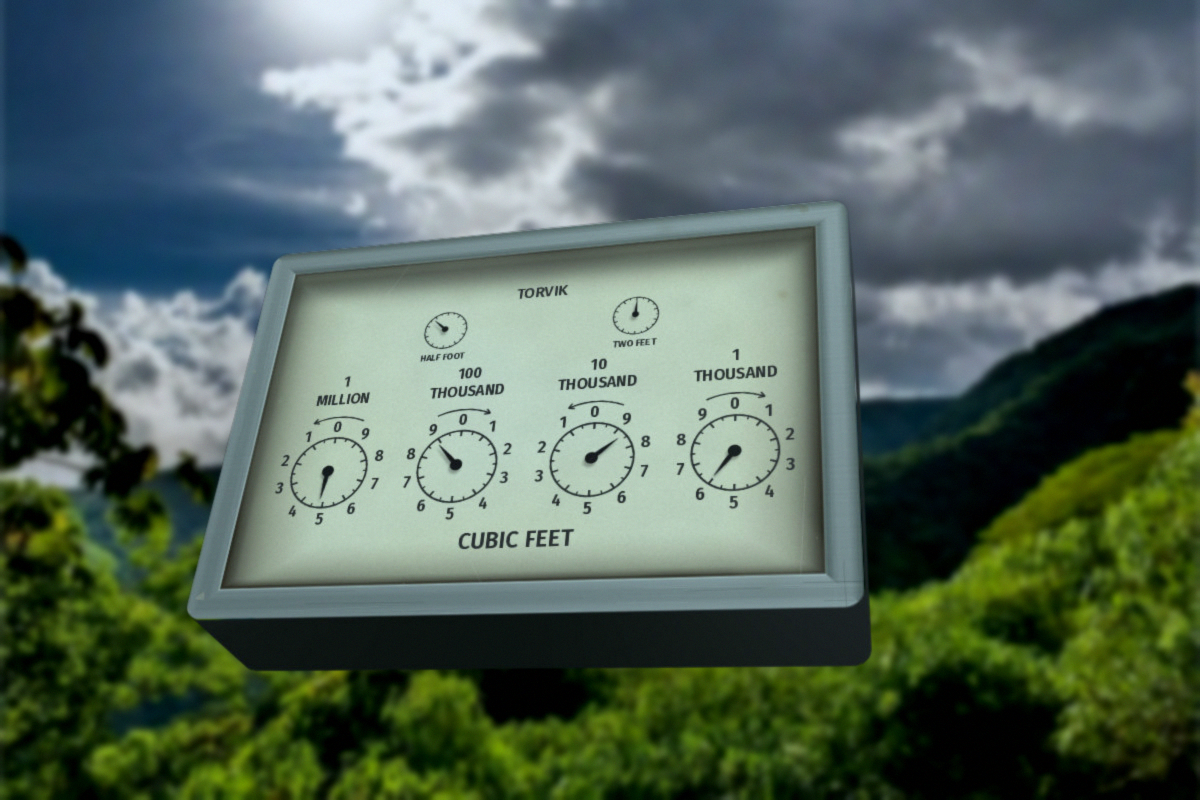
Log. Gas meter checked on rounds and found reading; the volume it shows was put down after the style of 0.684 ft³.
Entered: 488600 ft³
